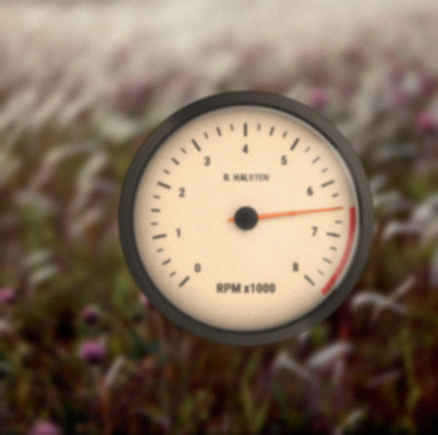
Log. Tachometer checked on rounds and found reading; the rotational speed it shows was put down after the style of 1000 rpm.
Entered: 6500 rpm
